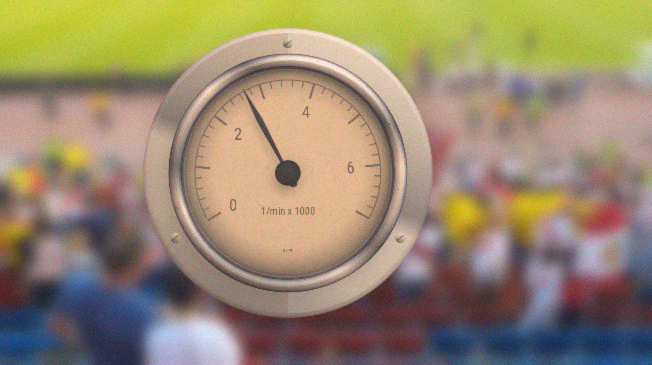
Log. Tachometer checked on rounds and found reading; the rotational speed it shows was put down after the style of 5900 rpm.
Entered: 2700 rpm
